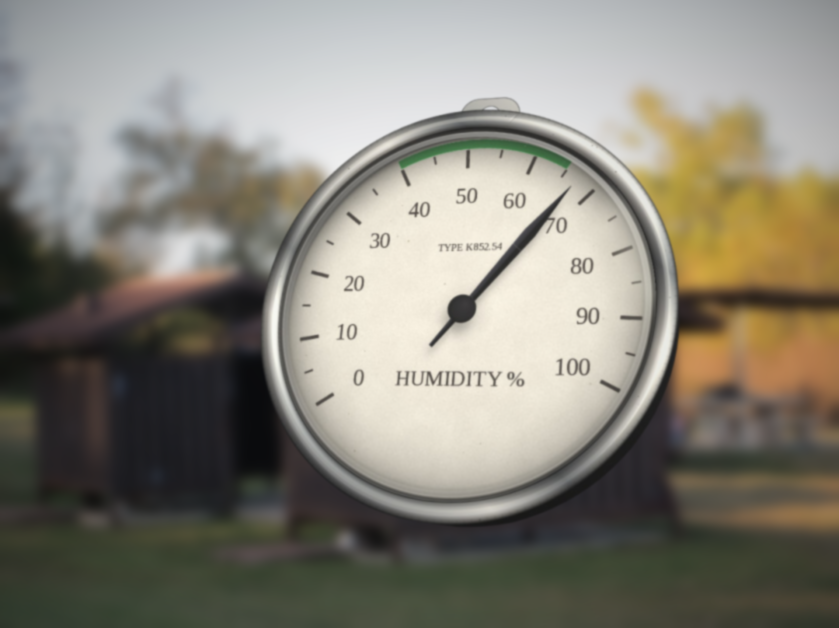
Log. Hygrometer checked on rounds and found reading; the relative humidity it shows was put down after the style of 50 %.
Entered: 67.5 %
